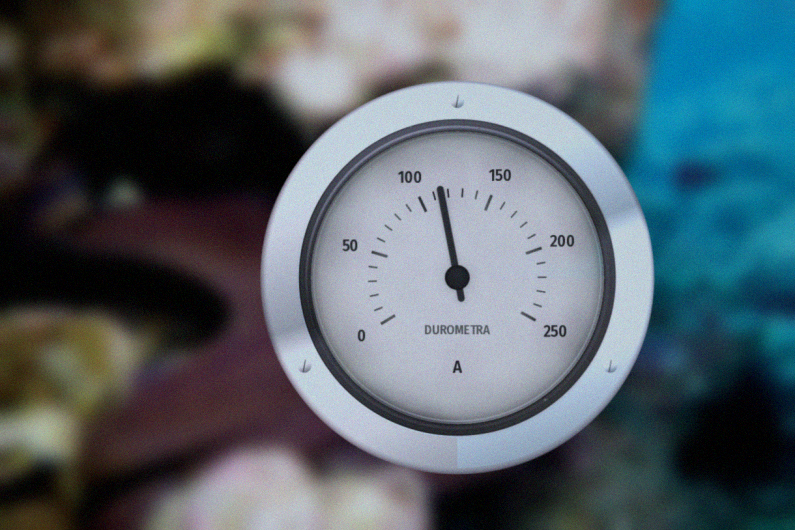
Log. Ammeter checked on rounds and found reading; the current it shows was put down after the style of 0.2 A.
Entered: 115 A
